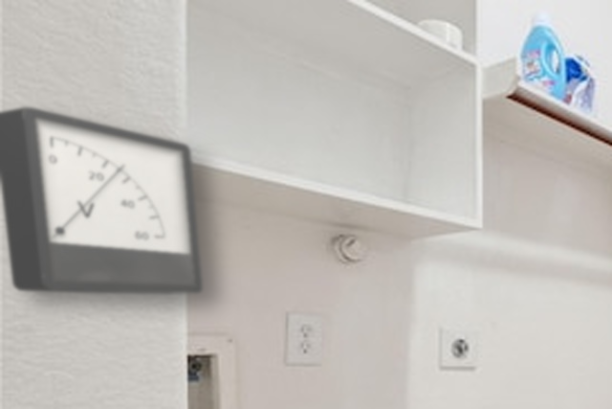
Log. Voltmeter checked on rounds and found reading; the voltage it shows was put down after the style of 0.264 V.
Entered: 25 V
